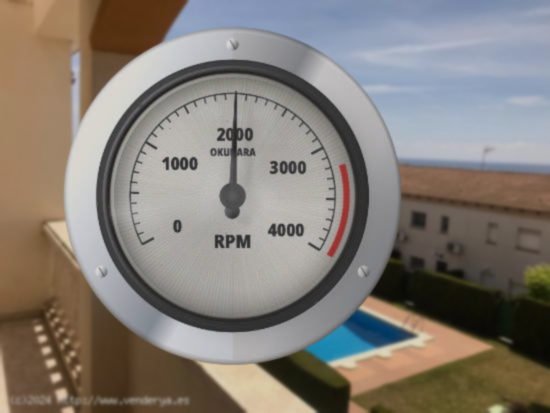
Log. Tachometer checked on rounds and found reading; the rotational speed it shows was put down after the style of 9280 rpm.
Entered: 2000 rpm
